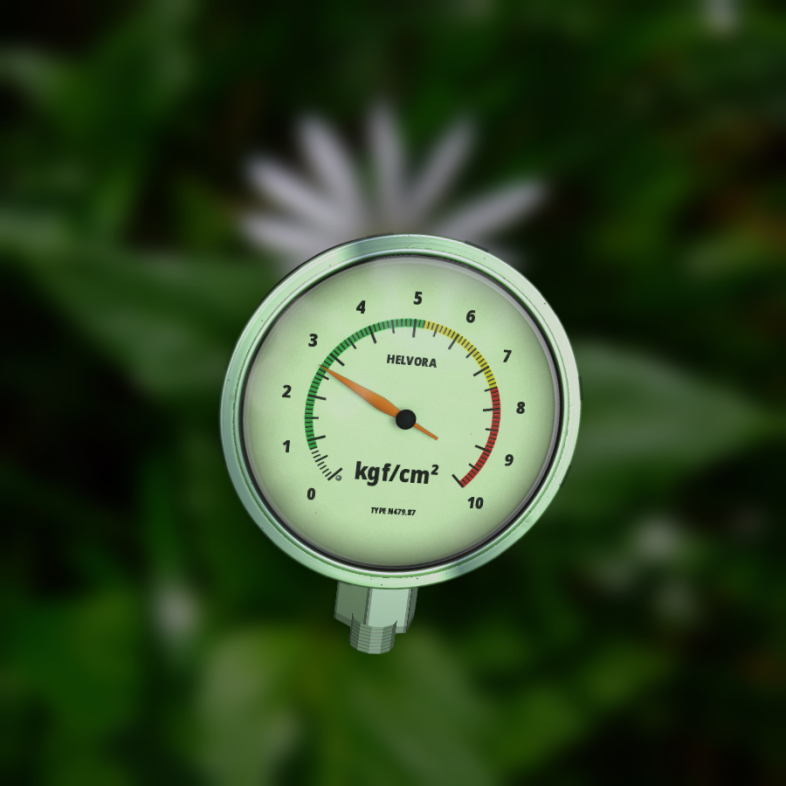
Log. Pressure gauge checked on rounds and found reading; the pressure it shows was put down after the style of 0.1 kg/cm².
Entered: 2.7 kg/cm²
